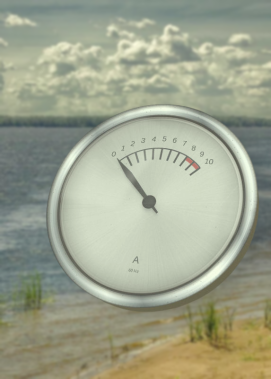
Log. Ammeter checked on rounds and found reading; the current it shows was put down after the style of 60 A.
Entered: 0 A
